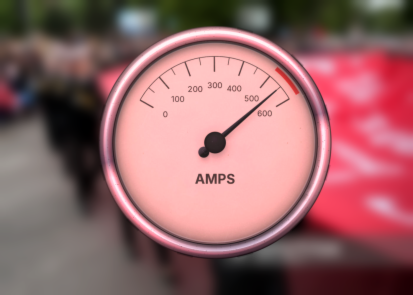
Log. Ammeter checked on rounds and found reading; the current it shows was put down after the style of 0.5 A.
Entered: 550 A
